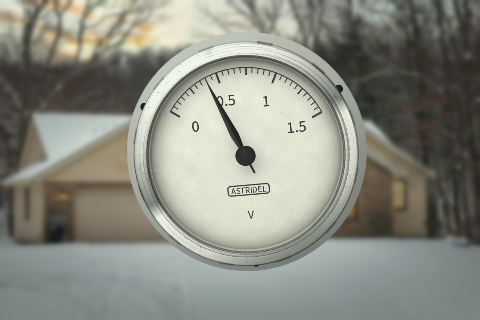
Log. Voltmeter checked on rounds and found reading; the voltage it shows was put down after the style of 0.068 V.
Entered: 0.4 V
